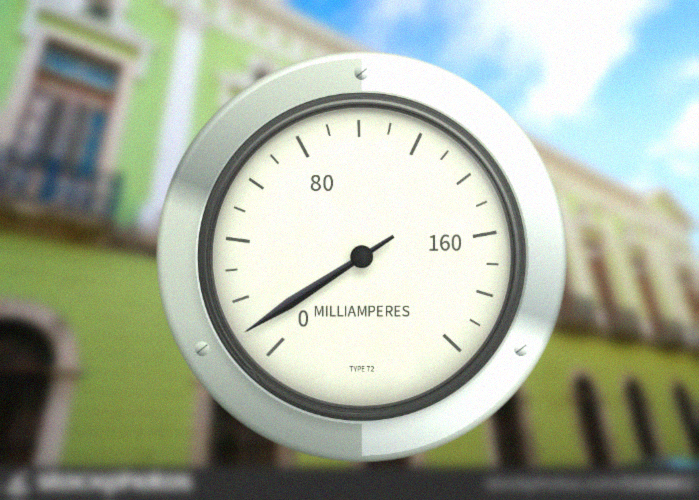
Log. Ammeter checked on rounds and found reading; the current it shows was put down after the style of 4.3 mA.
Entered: 10 mA
